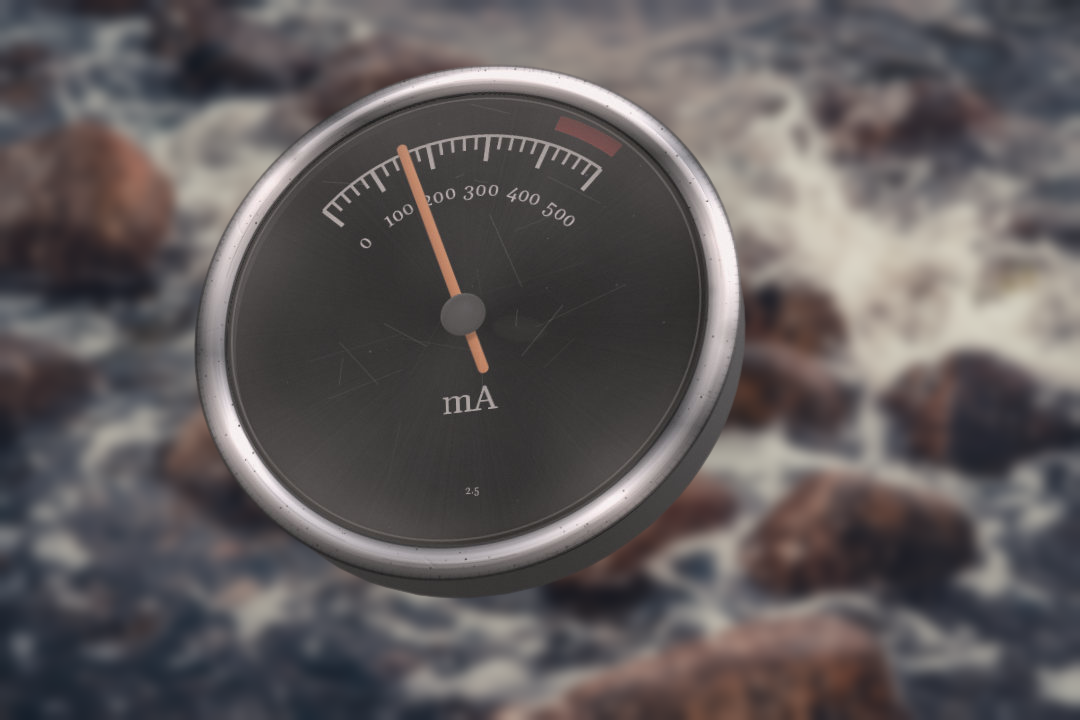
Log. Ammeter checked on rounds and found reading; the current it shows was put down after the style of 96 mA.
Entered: 160 mA
